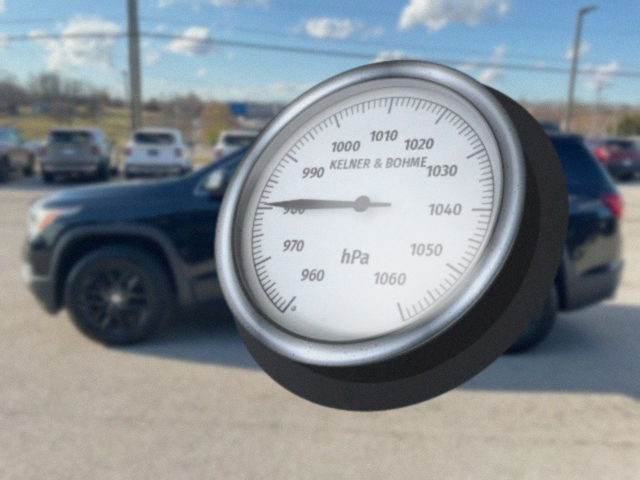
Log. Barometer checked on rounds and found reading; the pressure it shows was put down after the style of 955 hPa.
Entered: 980 hPa
